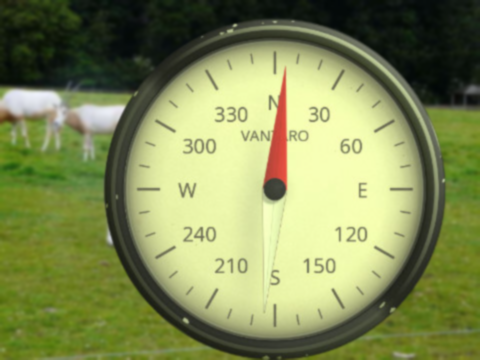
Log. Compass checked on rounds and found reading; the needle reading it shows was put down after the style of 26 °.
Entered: 5 °
